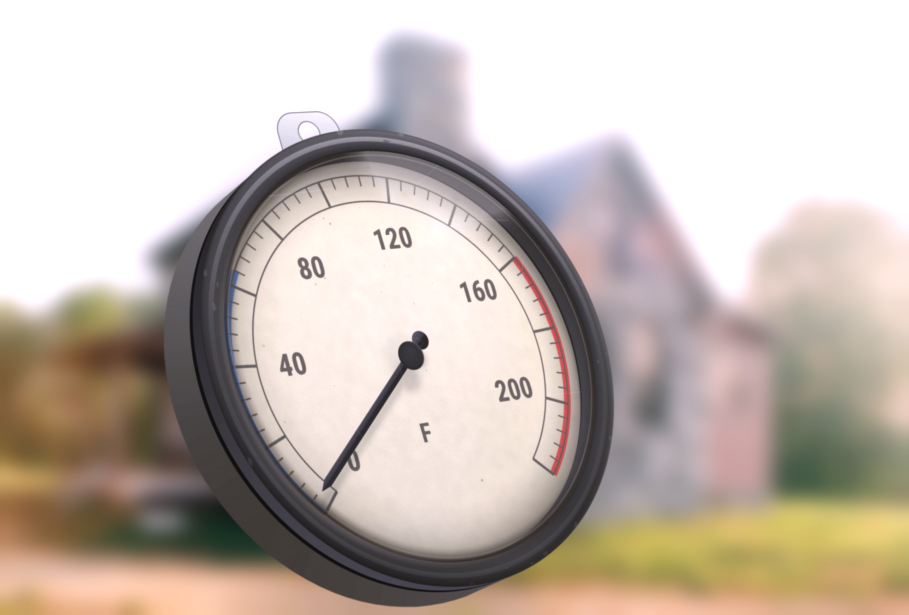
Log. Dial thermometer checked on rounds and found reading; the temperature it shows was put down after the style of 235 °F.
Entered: 4 °F
